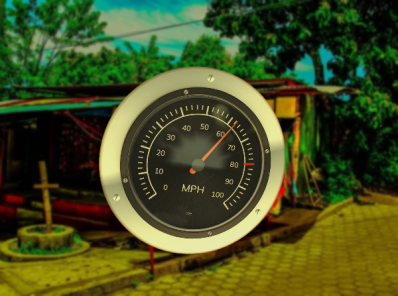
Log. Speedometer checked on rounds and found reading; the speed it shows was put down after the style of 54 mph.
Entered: 62 mph
